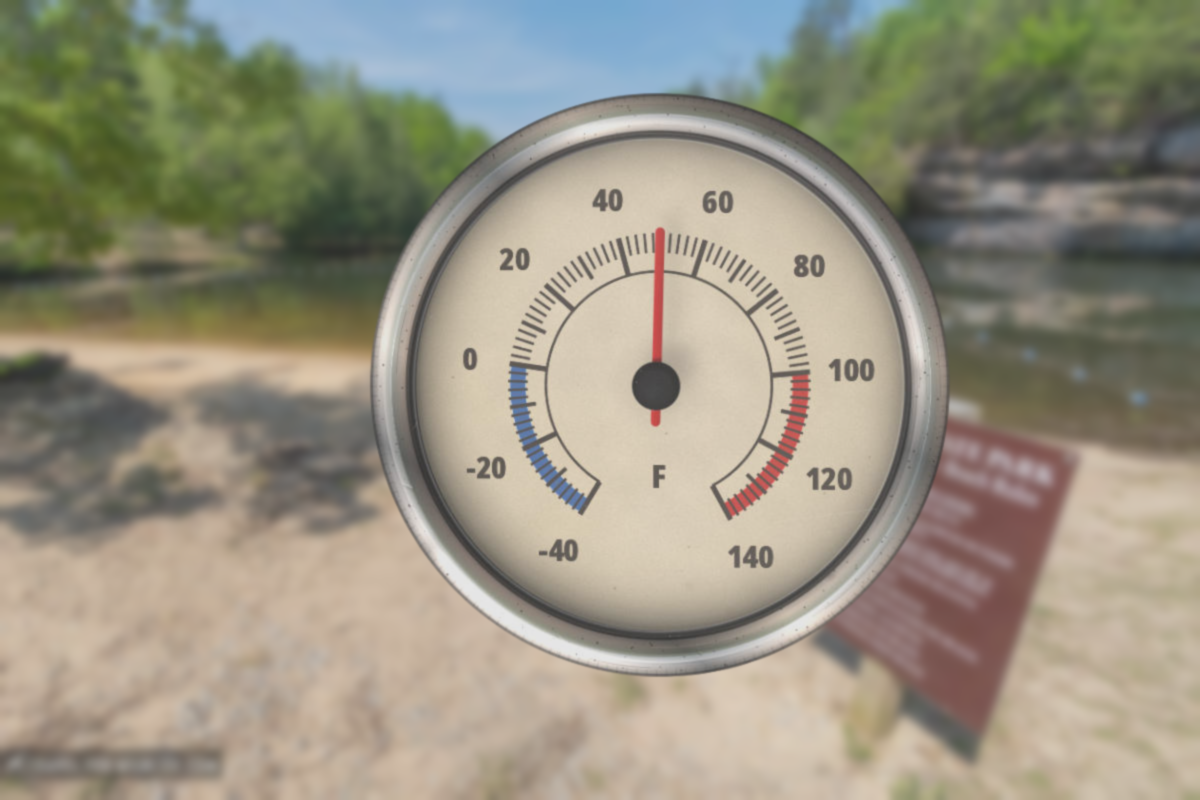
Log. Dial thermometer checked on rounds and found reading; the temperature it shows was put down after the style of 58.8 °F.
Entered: 50 °F
